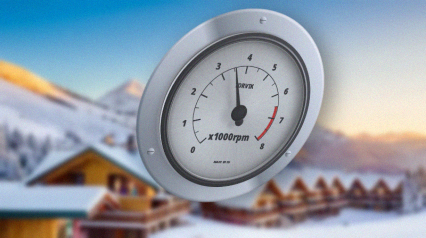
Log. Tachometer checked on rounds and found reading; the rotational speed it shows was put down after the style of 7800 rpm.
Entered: 3500 rpm
